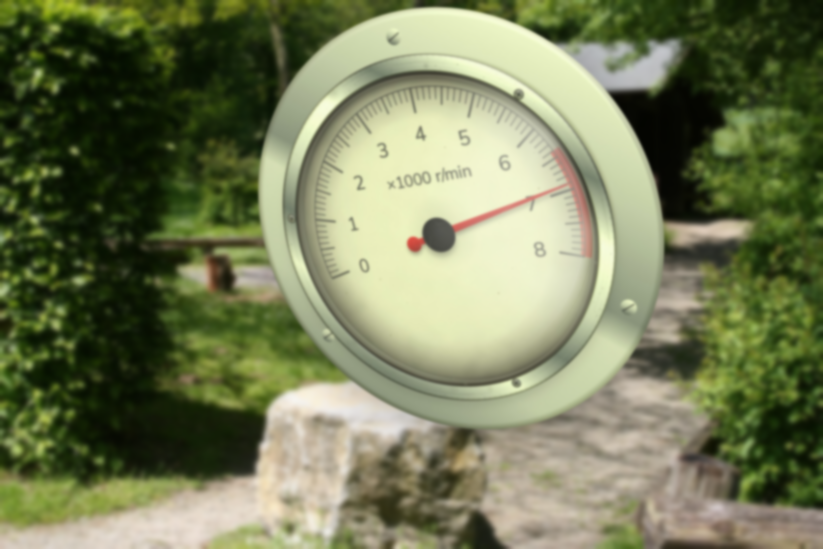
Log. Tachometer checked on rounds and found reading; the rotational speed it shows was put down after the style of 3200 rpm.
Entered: 6900 rpm
